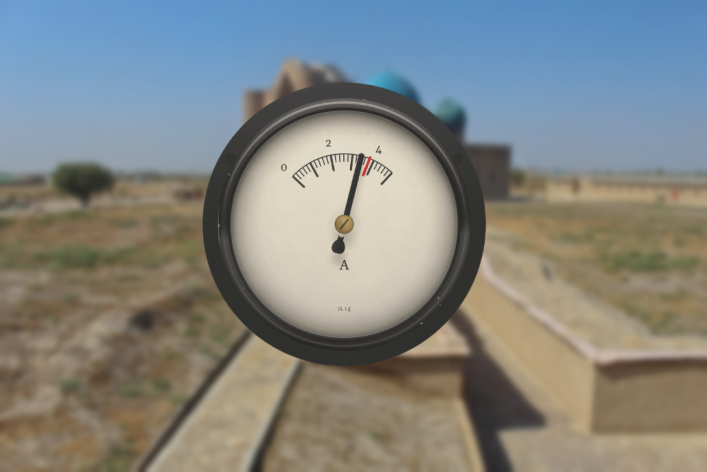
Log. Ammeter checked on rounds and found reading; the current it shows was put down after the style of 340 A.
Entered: 3.4 A
